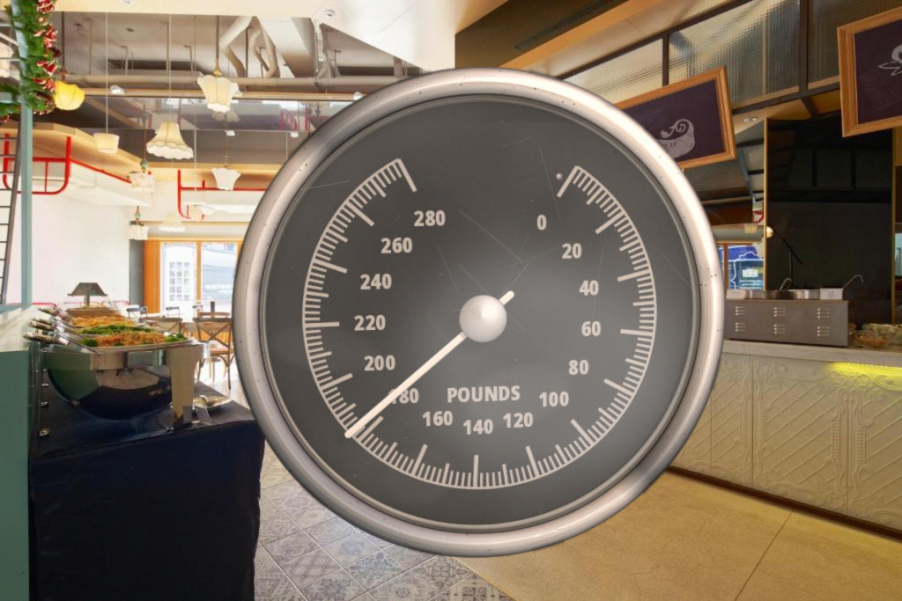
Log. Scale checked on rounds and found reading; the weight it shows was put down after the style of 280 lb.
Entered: 184 lb
